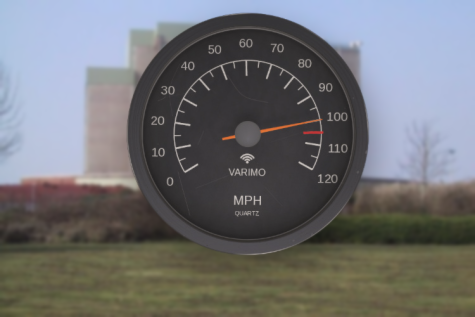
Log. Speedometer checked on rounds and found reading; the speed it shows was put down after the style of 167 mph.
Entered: 100 mph
